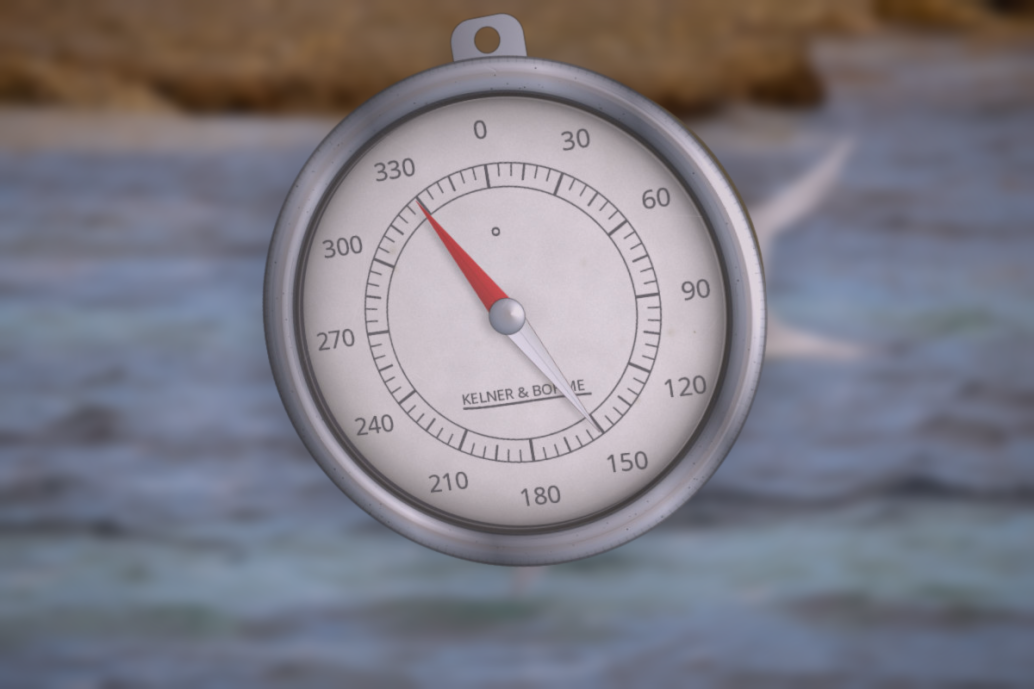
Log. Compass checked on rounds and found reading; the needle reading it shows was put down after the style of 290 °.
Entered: 330 °
